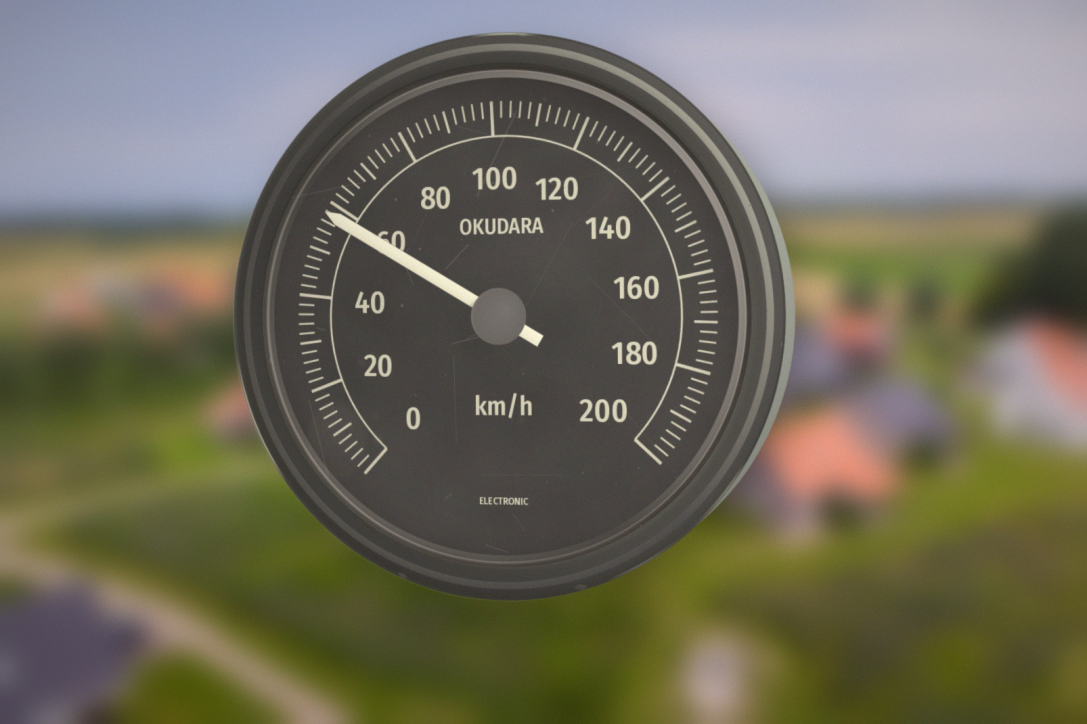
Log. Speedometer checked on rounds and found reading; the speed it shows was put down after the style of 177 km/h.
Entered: 58 km/h
